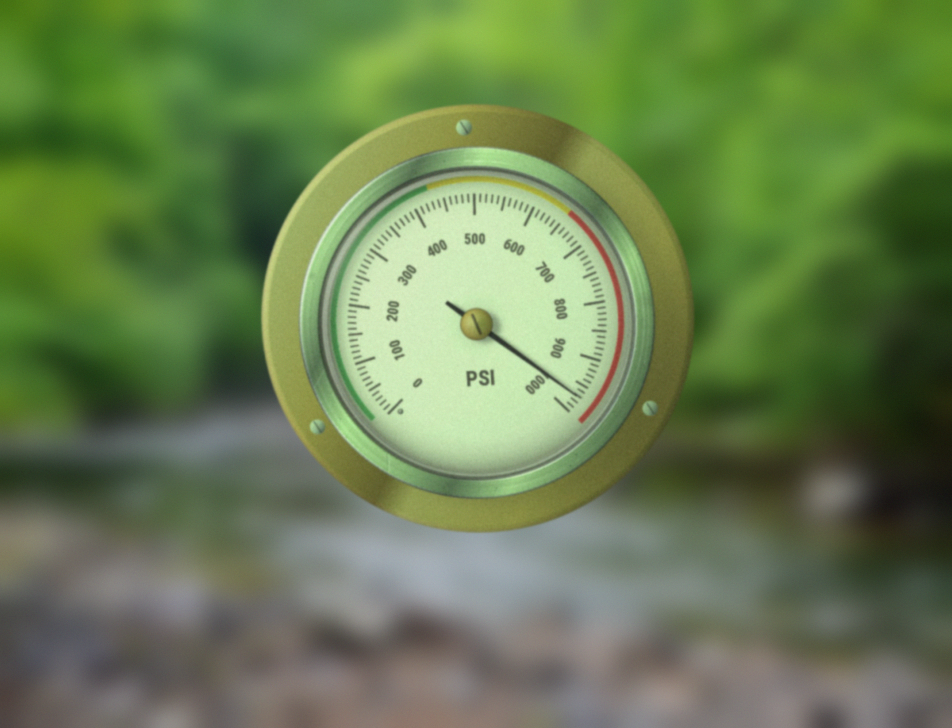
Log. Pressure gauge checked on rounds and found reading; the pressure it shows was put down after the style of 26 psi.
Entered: 970 psi
